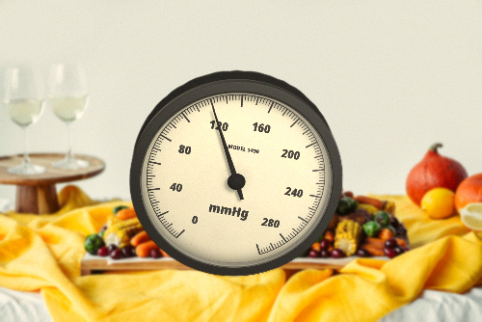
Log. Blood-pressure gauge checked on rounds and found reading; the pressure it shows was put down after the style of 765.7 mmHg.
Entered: 120 mmHg
